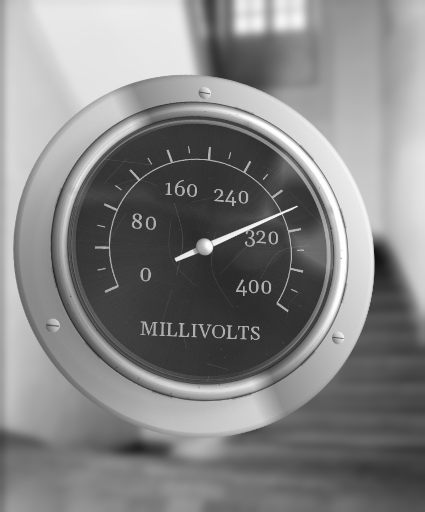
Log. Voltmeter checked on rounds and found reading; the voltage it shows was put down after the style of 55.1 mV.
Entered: 300 mV
